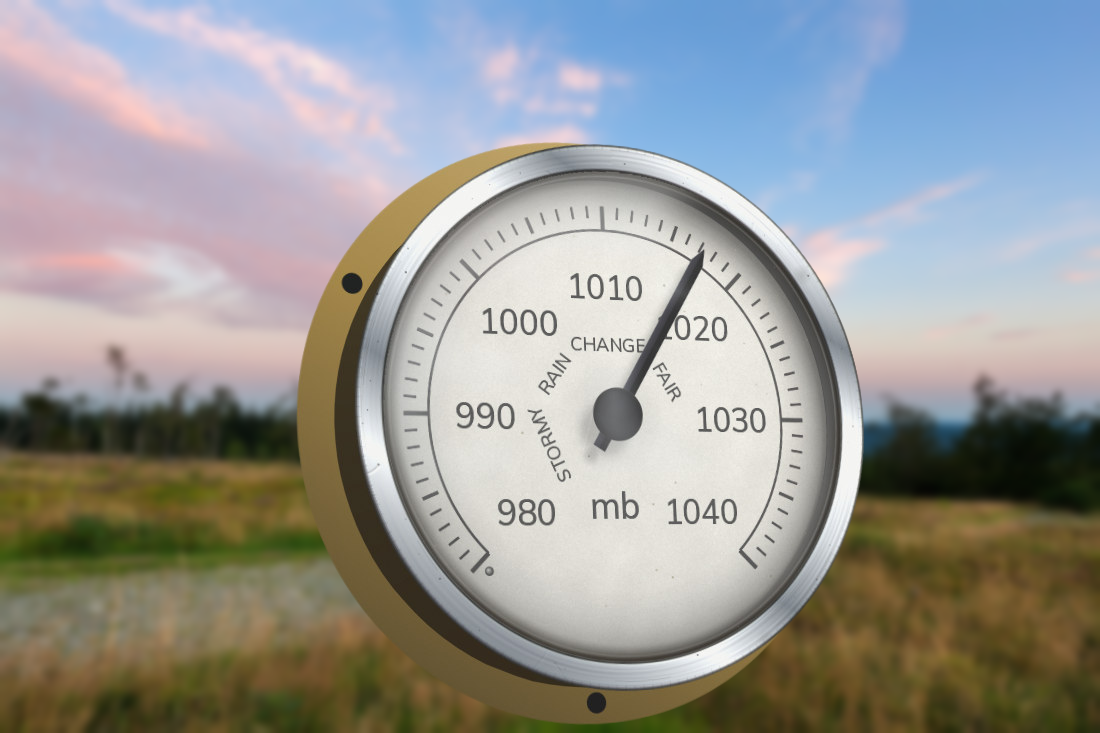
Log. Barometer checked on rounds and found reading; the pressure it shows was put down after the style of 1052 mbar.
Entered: 1017 mbar
